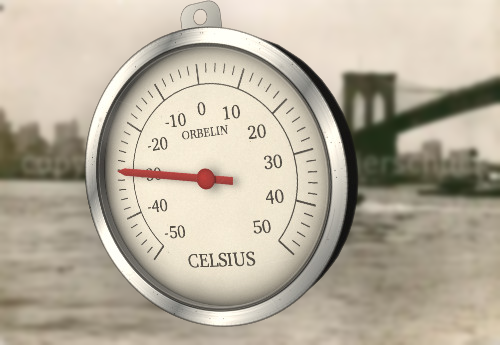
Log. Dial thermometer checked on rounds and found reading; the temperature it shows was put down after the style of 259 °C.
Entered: -30 °C
